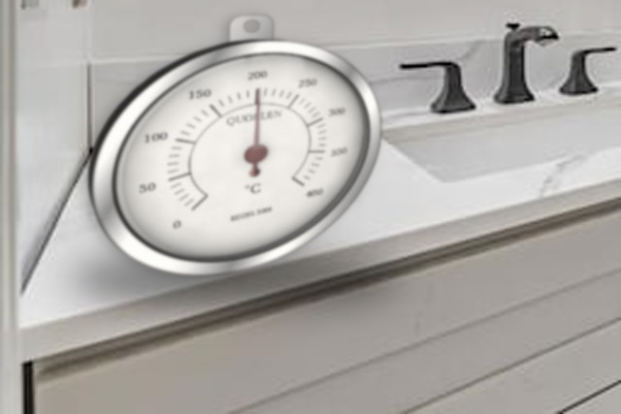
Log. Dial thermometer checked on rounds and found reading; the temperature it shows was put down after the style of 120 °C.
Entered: 200 °C
